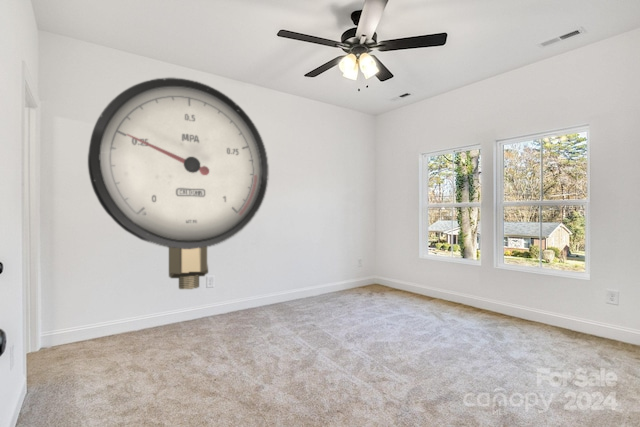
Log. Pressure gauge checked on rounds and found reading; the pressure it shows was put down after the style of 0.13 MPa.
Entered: 0.25 MPa
